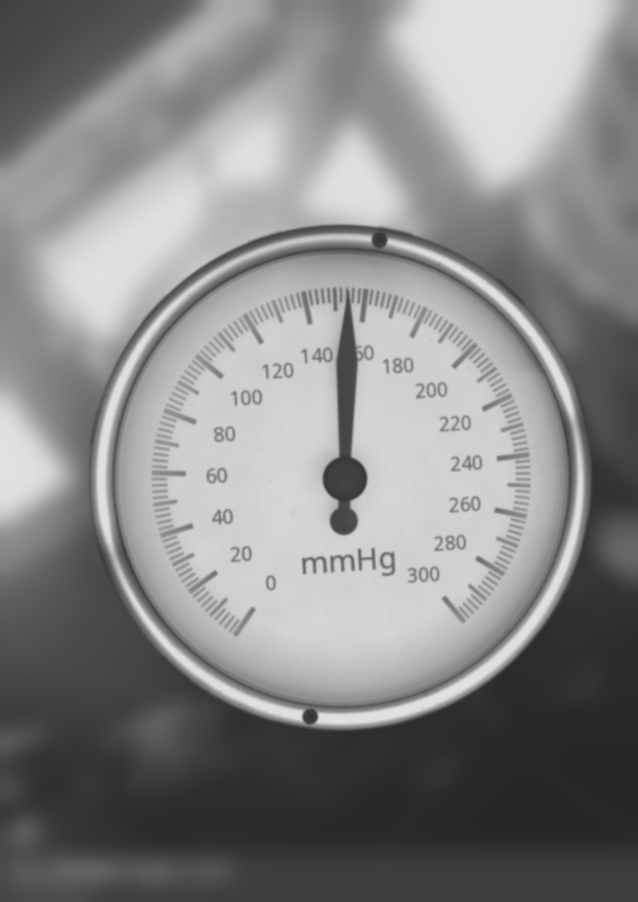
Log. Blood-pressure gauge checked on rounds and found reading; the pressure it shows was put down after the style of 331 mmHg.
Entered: 154 mmHg
